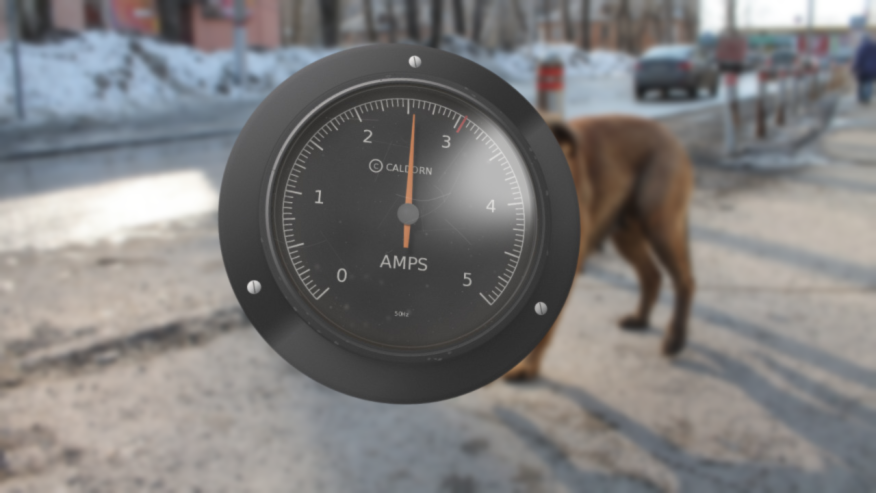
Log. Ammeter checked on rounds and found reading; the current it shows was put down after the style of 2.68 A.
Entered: 2.55 A
